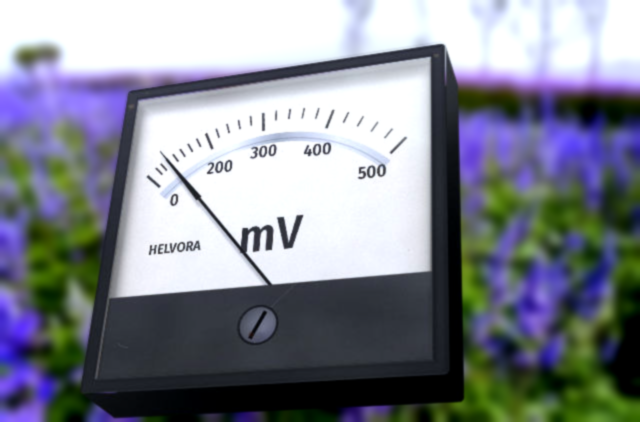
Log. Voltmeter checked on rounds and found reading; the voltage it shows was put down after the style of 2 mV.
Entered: 100 mV
